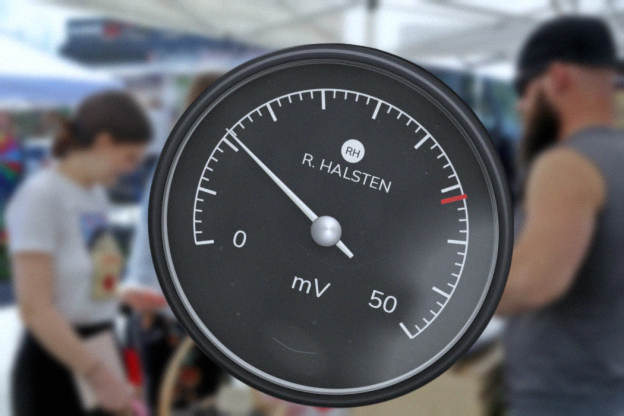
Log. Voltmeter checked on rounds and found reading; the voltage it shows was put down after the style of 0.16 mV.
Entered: 11 mV
